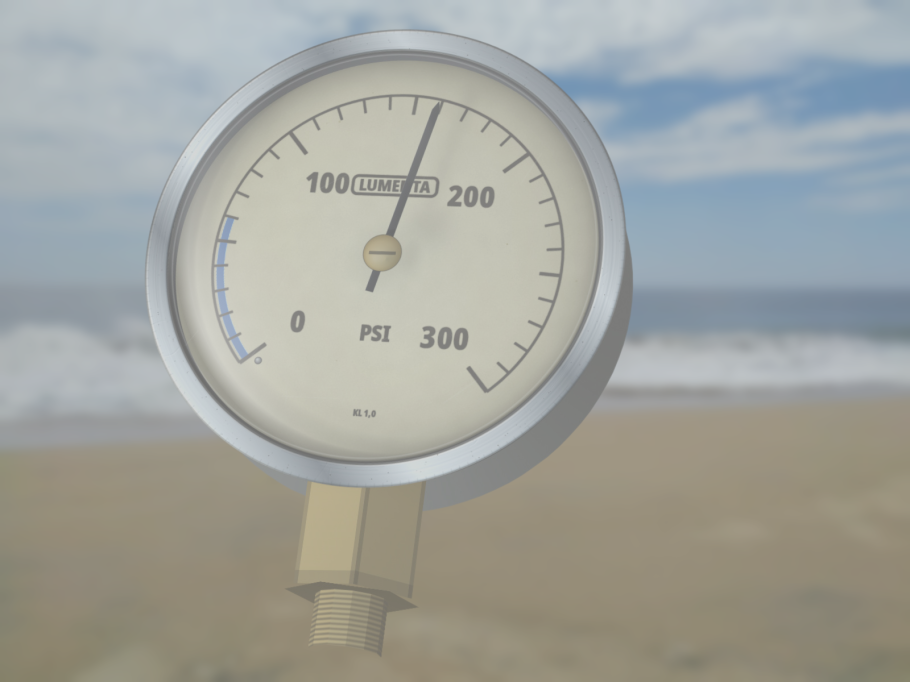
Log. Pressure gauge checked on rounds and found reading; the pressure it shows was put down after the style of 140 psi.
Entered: 160 psi
